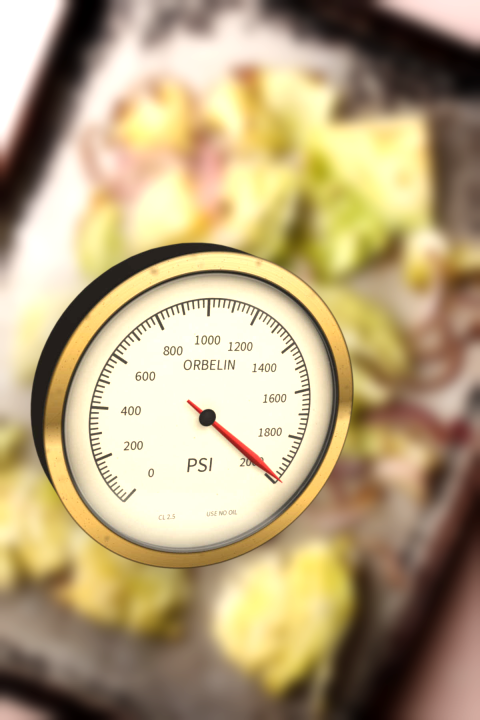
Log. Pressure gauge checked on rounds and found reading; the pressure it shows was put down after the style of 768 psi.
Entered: 1980 psi
